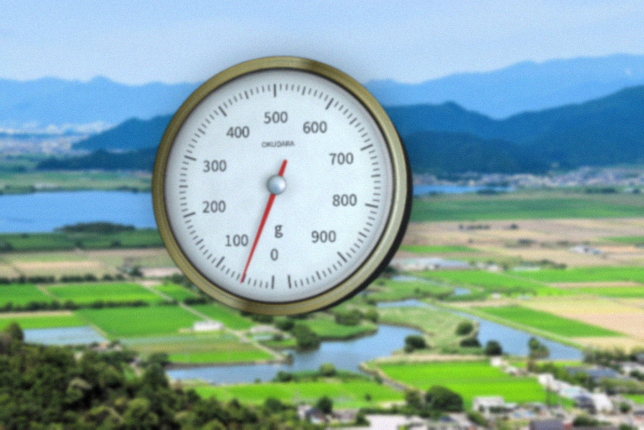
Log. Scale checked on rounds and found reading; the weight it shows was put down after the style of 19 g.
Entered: 50 g
